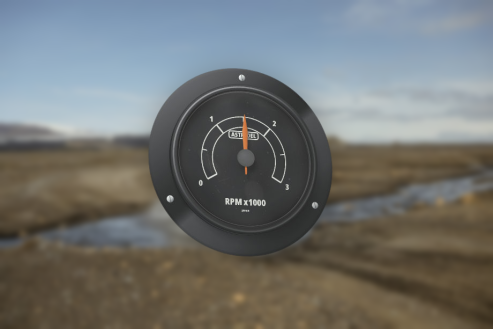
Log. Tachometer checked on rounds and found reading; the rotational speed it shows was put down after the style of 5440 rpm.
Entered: 1500 rpm
